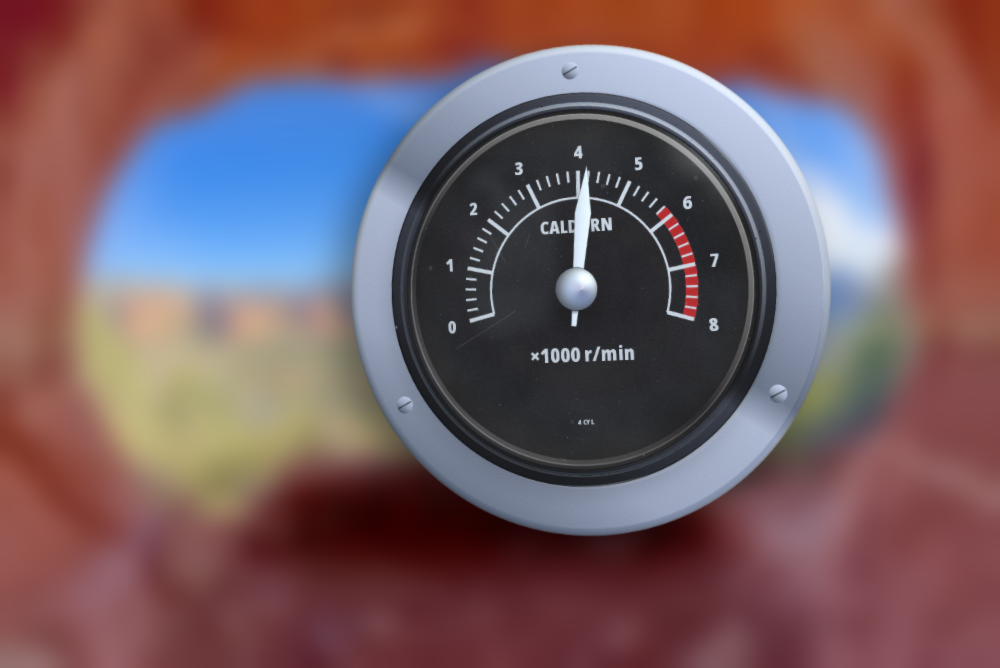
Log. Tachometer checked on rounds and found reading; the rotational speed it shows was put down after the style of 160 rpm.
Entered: 4200 rpm
